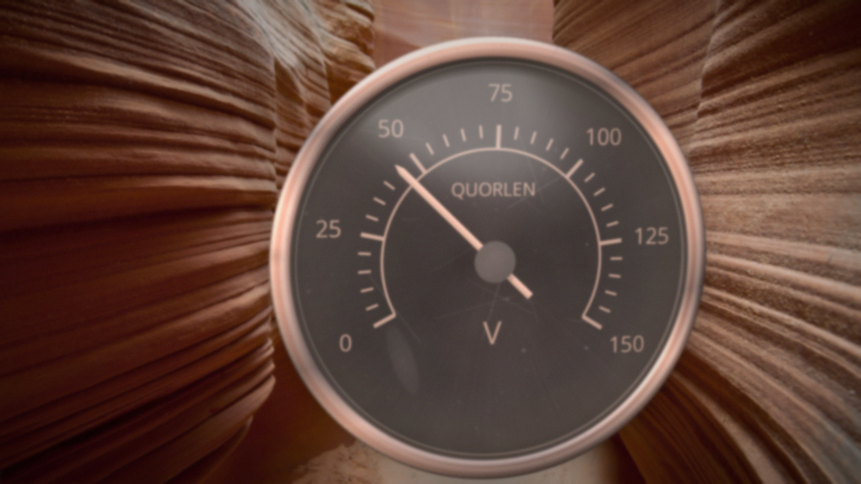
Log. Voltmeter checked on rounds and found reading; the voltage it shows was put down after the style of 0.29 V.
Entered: 45 V
